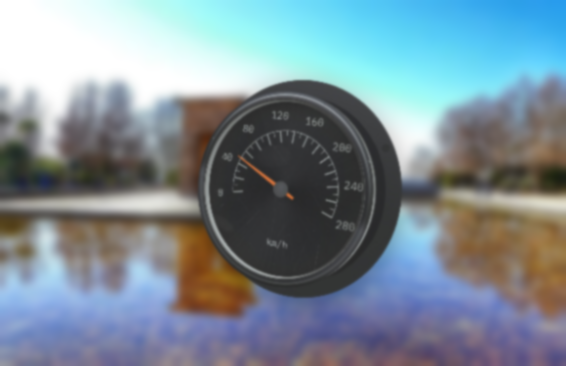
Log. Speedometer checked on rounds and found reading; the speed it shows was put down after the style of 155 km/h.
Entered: 50 km/h
